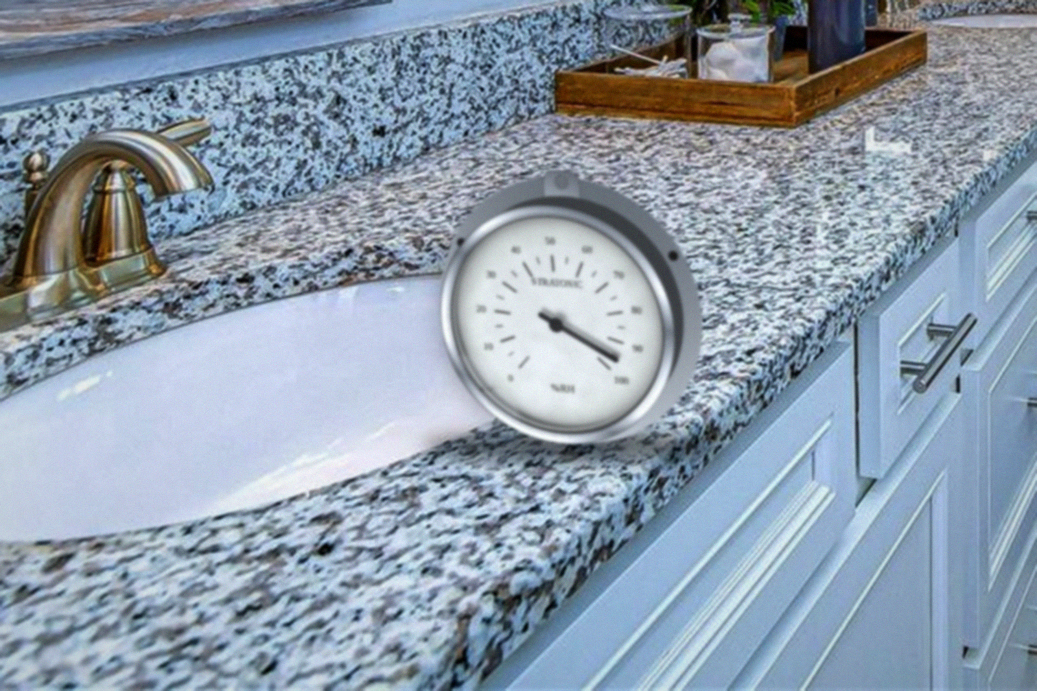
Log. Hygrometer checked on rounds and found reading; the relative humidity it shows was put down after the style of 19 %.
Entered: 95 %
